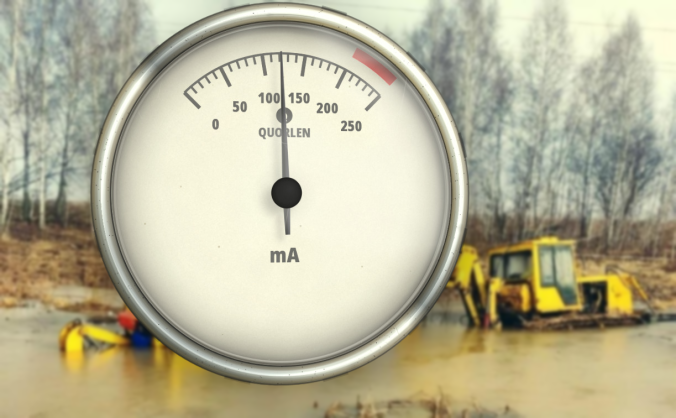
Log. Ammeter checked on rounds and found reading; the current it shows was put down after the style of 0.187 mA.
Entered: 120 mA
